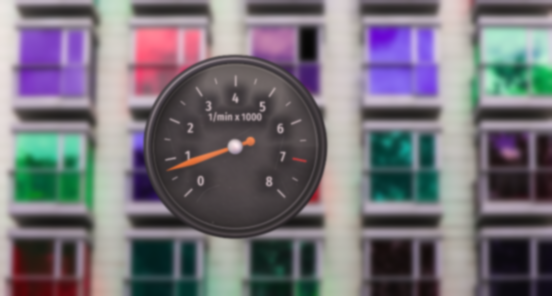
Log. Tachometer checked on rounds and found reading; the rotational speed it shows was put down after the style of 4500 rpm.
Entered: 750 rpm
